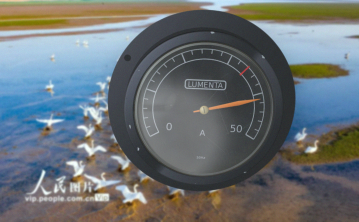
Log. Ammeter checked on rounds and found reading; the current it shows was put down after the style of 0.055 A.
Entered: 41 A
